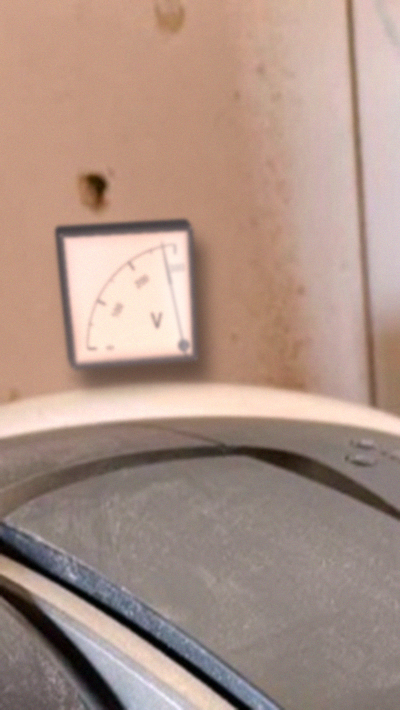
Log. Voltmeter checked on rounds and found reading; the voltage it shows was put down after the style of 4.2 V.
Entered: 275 V
